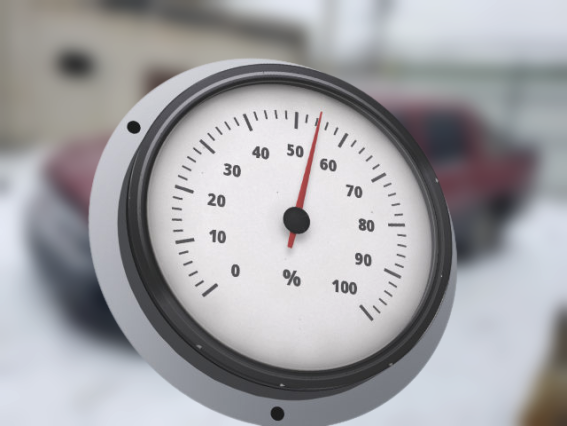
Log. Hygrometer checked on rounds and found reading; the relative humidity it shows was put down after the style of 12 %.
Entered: 54 %
